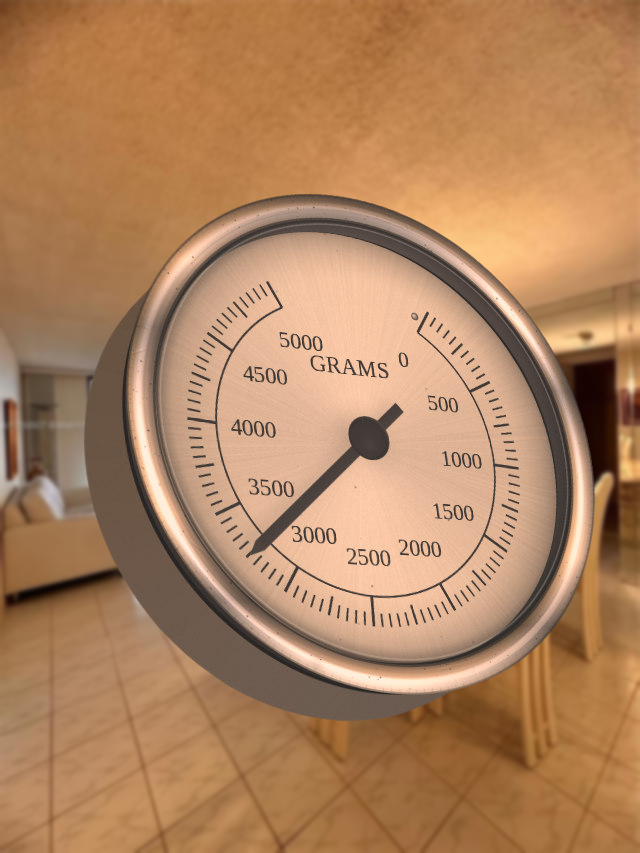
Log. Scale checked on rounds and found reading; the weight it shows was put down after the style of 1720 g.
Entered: 3250 g
